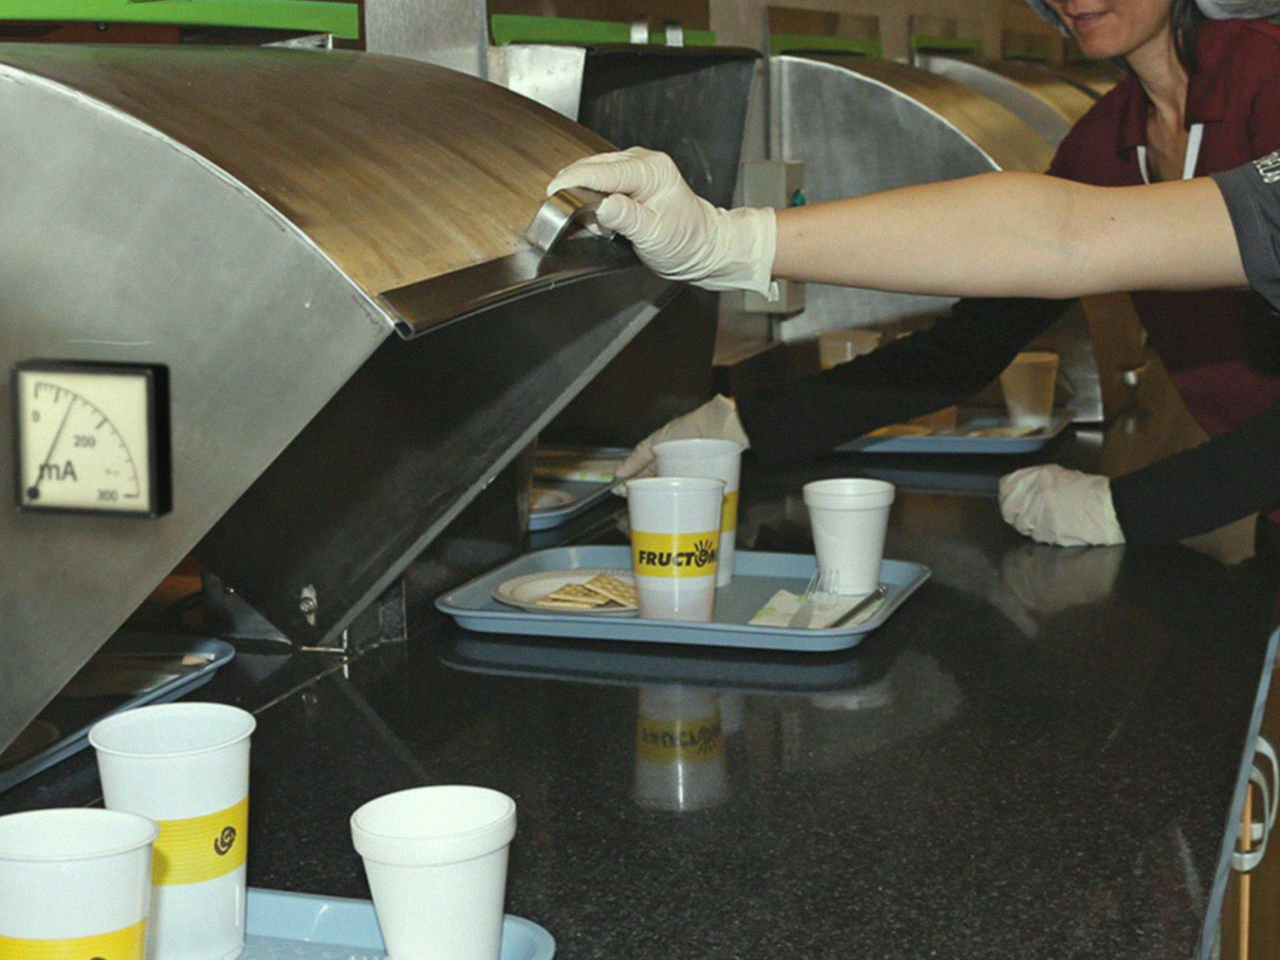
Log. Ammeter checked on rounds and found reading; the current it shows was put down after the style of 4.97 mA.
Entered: 140 mA
